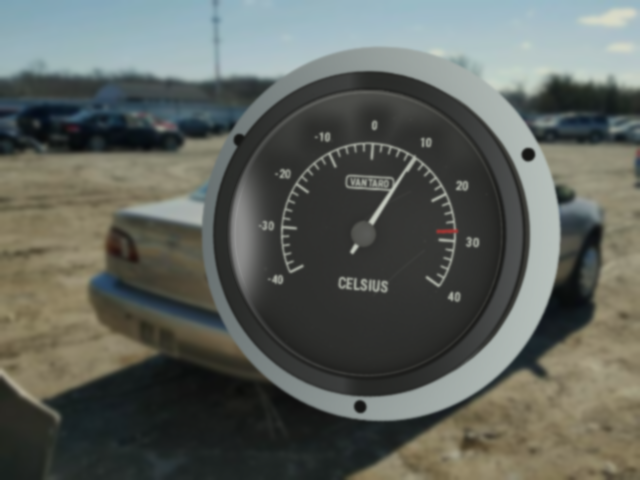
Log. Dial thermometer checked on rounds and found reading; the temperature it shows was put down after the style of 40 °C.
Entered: 10 °C
